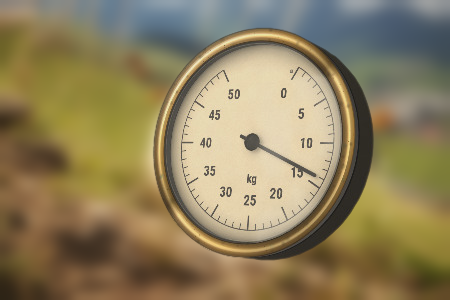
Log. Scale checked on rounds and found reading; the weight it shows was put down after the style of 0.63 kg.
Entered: 14 kg
